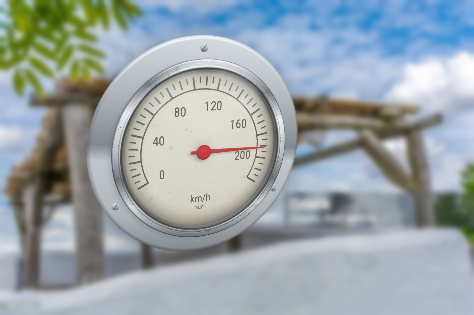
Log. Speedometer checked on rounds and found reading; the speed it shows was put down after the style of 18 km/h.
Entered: 190 km/h
